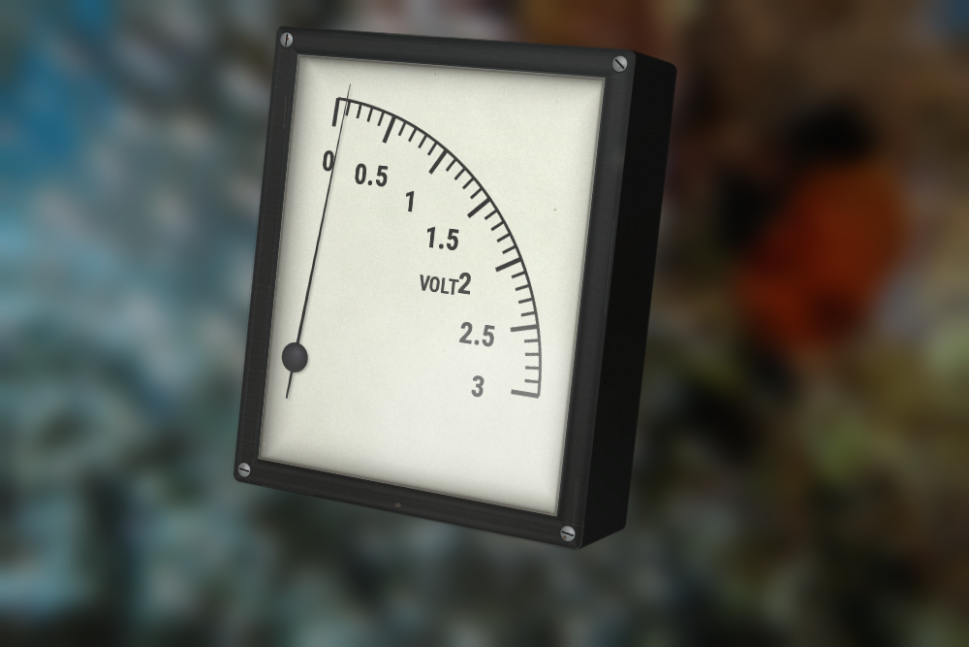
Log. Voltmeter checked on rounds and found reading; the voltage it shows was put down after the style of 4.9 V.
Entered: 0.1 V
